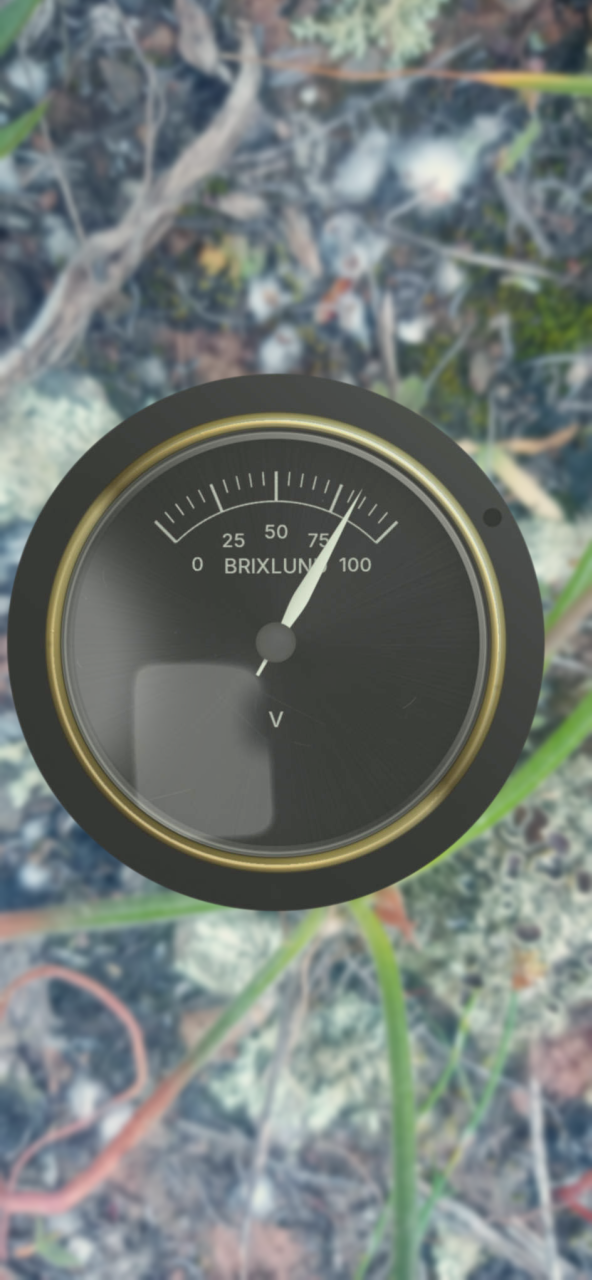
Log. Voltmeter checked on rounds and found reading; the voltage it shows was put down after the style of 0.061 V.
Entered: 82.5 V
